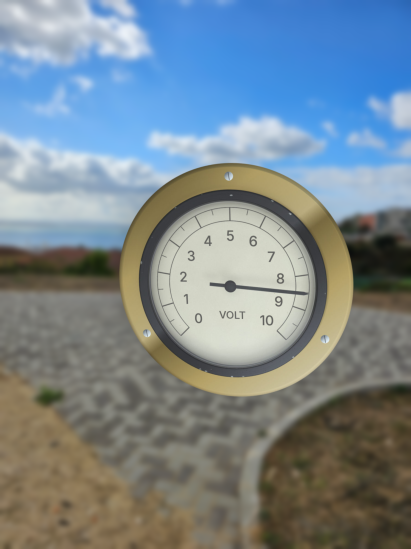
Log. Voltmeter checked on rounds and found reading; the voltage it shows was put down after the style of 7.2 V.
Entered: 8.5 V
